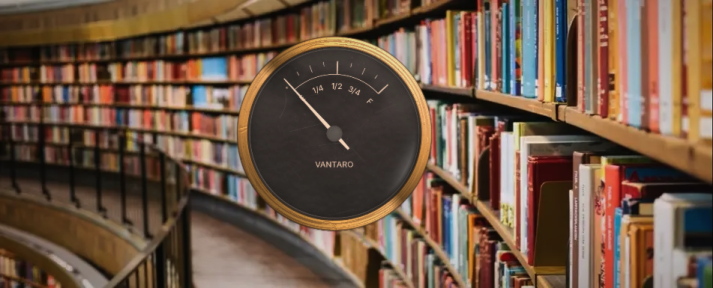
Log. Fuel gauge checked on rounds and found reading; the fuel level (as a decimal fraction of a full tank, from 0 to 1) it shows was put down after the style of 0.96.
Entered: 0
